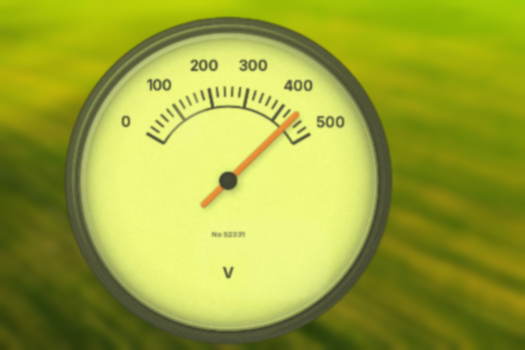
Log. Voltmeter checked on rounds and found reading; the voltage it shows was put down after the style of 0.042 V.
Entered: 440 V
